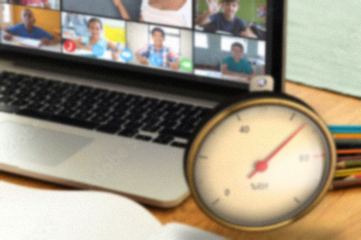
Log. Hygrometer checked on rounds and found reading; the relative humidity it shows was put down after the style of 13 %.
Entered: 65 %
